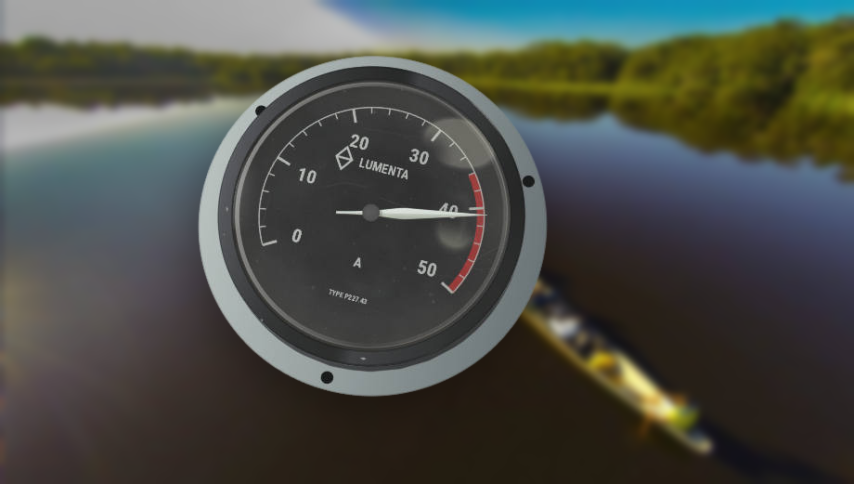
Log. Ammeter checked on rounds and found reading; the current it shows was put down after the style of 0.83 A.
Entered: 41 A
